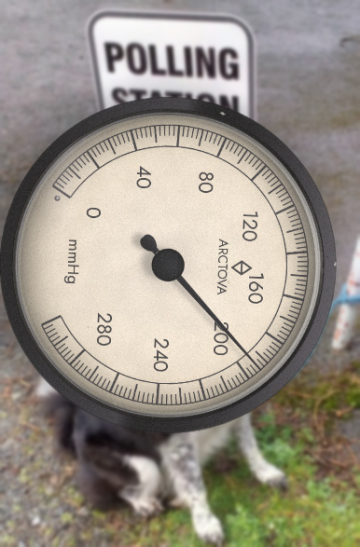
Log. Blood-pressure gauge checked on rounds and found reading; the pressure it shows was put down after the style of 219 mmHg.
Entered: 194 mmHg
